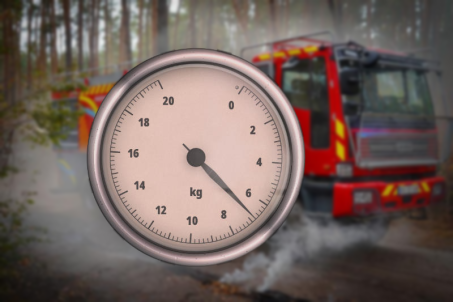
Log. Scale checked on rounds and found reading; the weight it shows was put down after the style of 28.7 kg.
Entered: 6.8 kg
